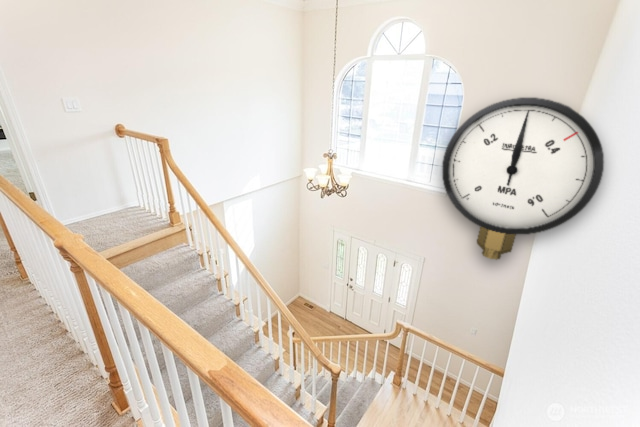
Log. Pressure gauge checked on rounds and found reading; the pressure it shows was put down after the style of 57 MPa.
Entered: 0.3 MPa
